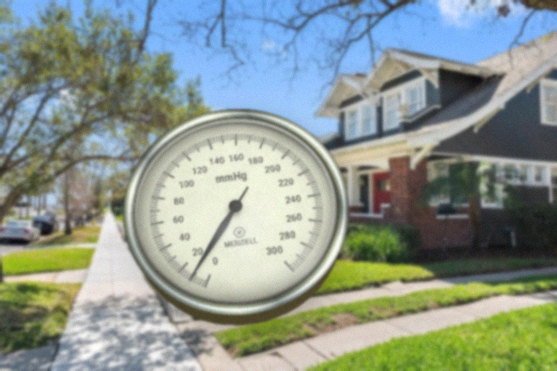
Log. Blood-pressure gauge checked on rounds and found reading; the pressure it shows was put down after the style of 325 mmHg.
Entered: 10 mmHg
